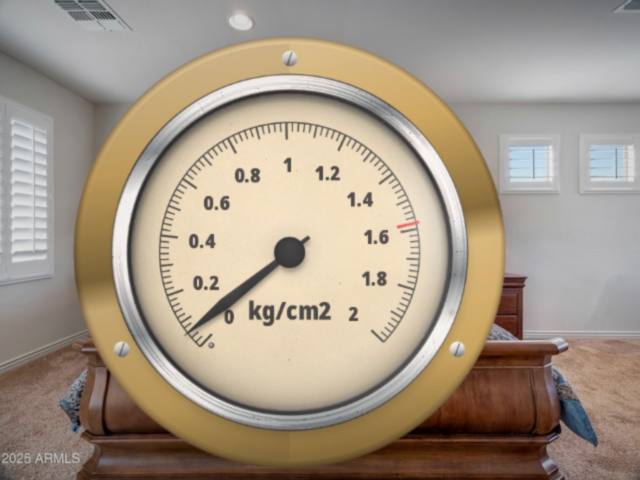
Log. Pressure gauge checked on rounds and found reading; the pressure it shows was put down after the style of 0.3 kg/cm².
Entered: 0.06 kg/cm²
